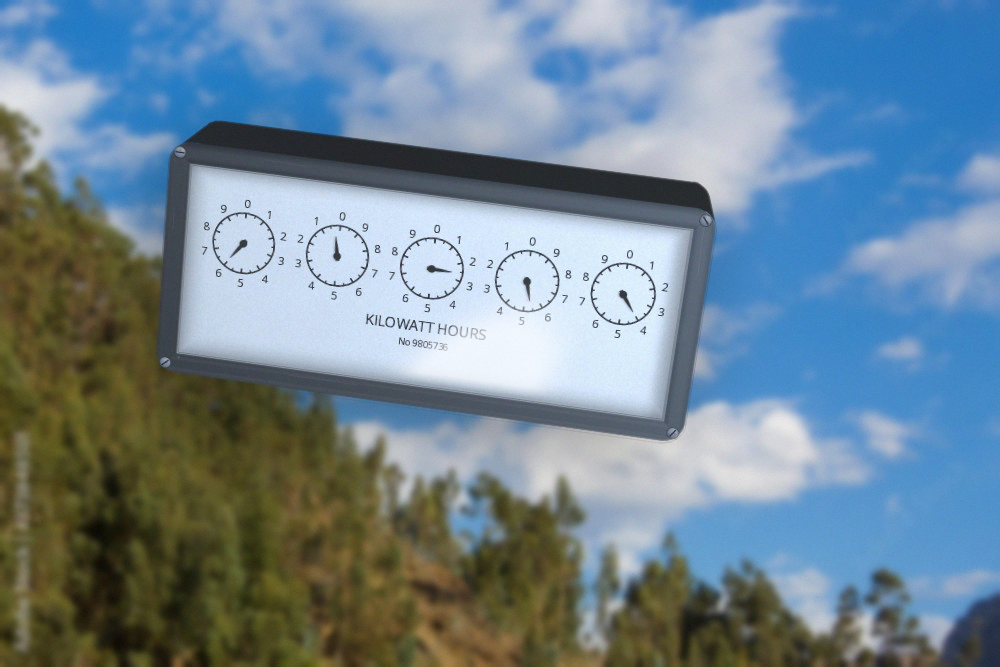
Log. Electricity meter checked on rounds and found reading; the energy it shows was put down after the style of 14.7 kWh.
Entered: 60254 kWh
